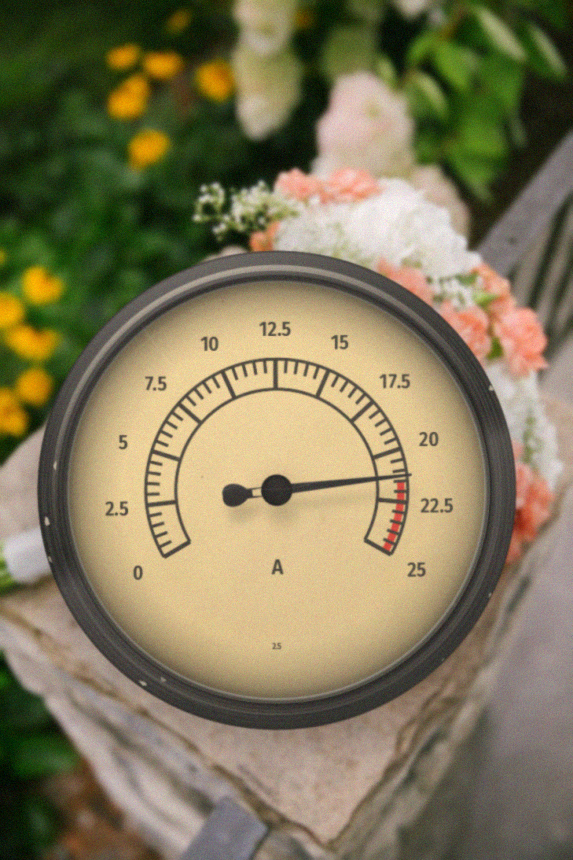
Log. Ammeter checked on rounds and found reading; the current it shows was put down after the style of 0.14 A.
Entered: 21.25 A
